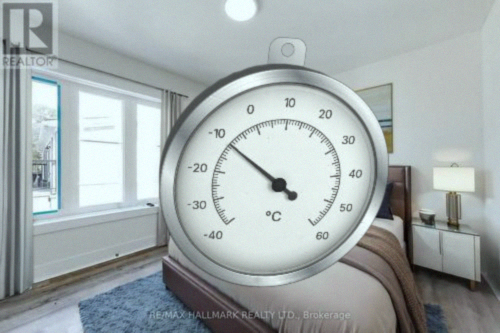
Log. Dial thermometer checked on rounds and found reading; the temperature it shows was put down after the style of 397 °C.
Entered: -10 °C
